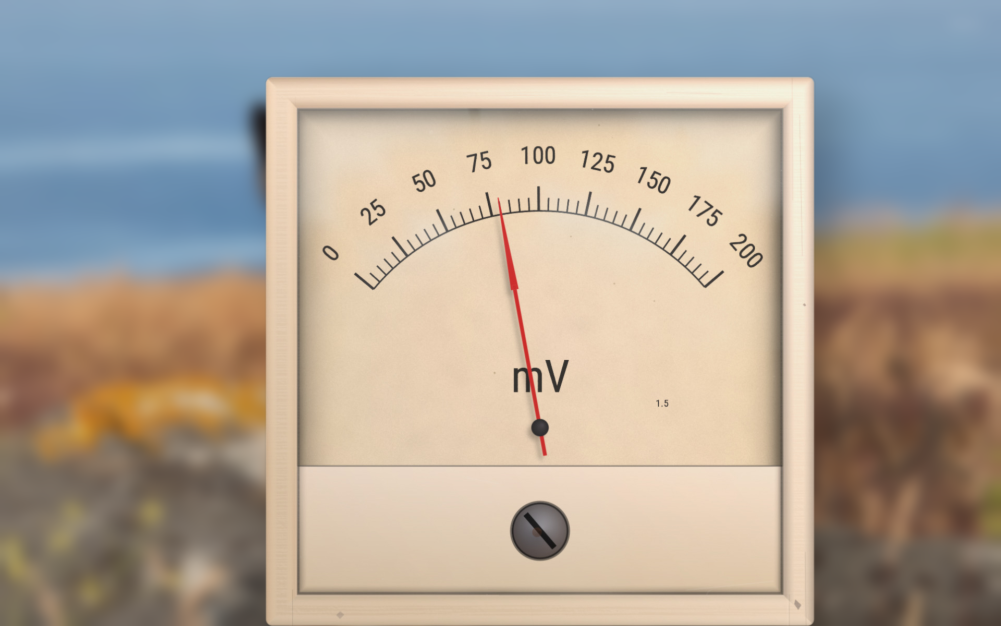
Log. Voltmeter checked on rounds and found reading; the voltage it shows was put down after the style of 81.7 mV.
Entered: 80 mV
